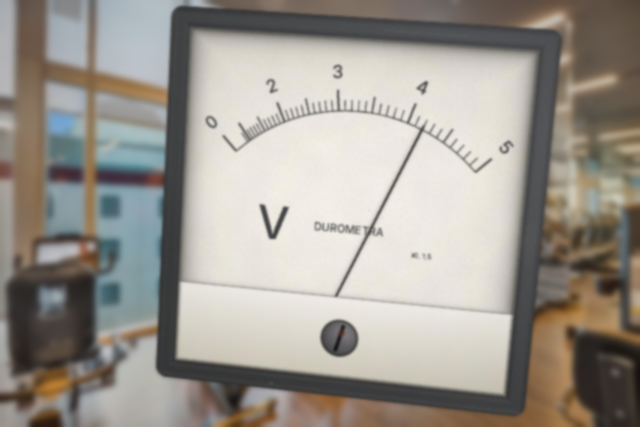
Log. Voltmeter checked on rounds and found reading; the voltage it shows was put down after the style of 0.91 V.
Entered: 4.2 V
